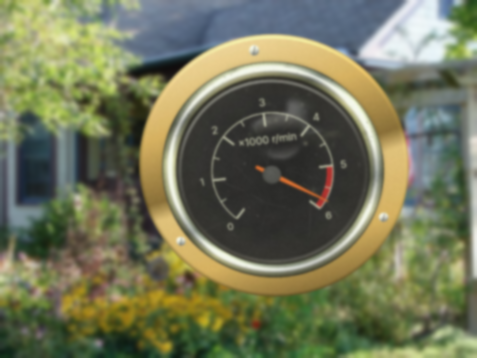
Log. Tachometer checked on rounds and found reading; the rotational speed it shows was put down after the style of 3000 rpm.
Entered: 5750 rpm
